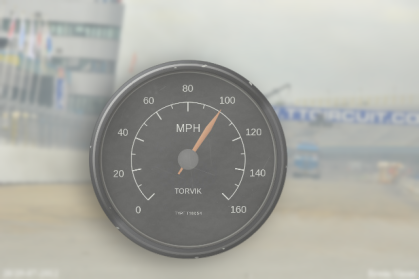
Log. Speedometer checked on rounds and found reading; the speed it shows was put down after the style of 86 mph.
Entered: 100 mph
